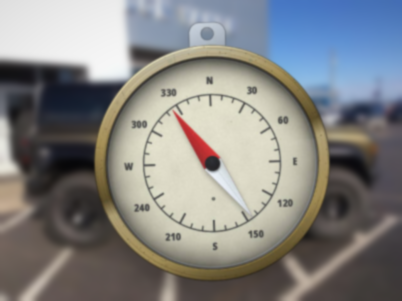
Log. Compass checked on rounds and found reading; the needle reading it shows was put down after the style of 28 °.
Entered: 325 °
